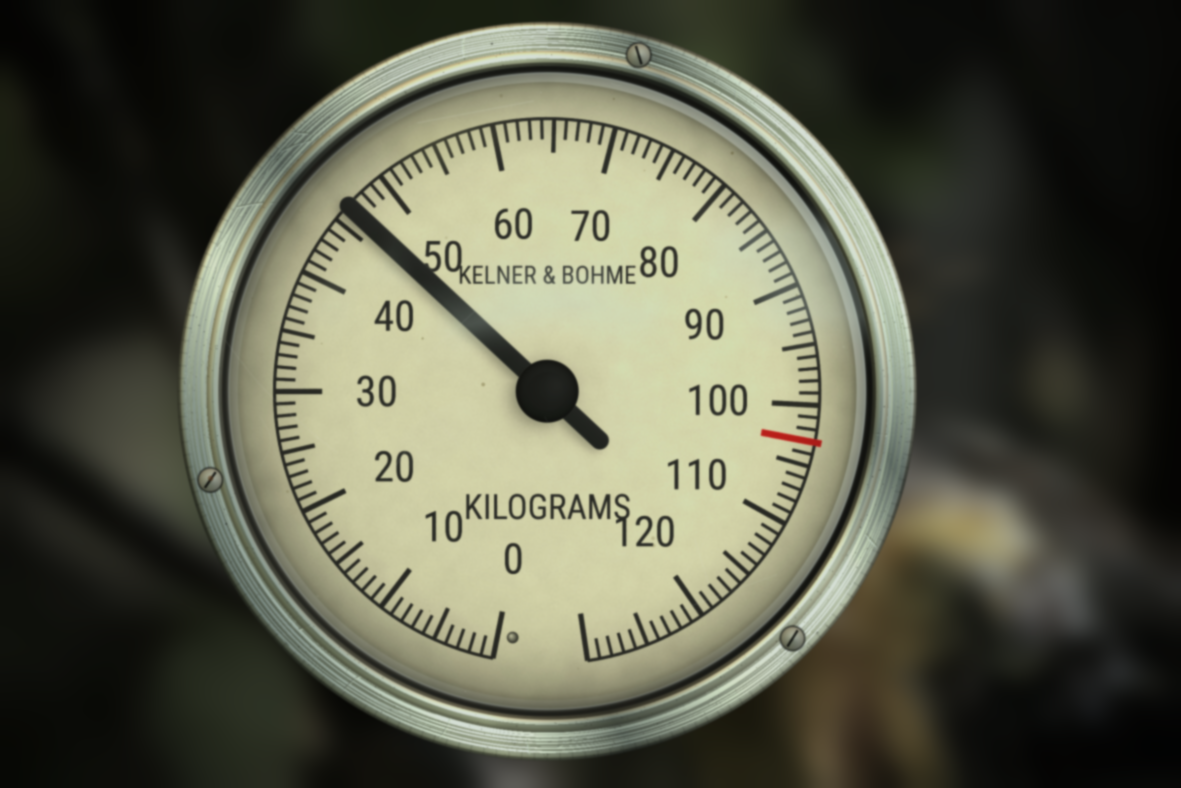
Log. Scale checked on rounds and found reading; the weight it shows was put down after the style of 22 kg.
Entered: 46.5 kg
